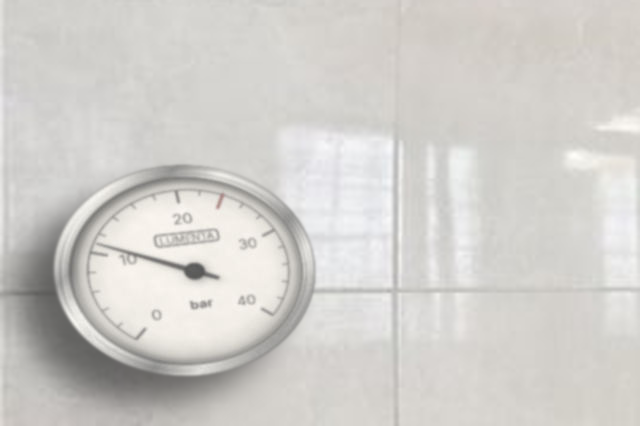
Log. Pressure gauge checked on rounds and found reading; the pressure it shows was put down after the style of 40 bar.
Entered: 11 bar
